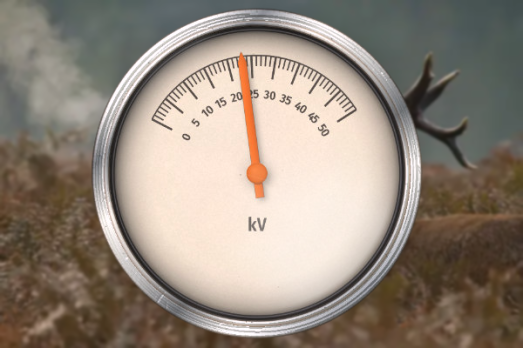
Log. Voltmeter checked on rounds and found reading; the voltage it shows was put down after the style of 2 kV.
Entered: 23 kV
